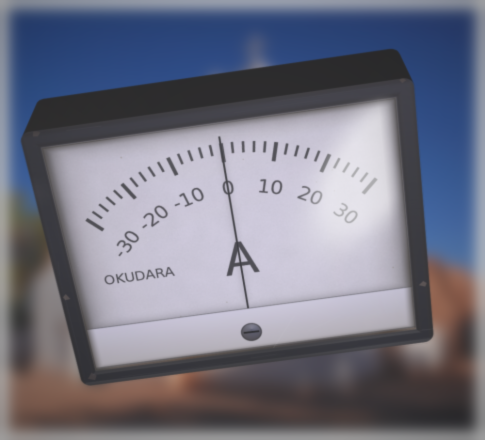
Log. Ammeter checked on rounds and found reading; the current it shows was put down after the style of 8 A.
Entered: 0 A
